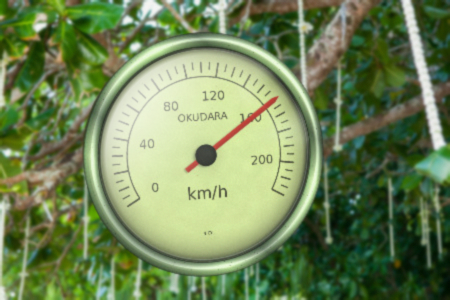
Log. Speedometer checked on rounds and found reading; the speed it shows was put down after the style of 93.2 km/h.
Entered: 160 km/h
